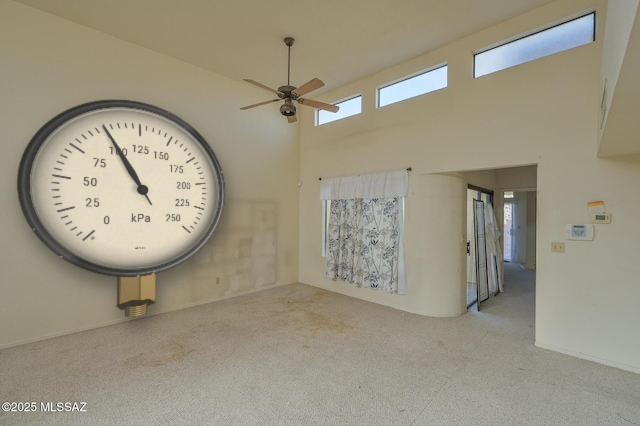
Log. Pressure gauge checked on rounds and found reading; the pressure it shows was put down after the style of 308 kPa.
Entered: 100 kPa
